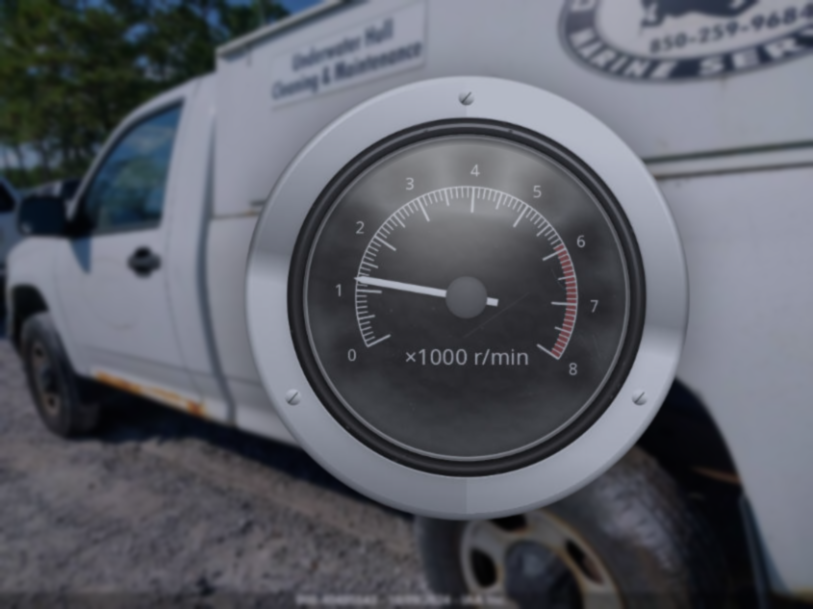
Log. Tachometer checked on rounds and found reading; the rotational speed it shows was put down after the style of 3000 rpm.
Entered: 1200 rpm
